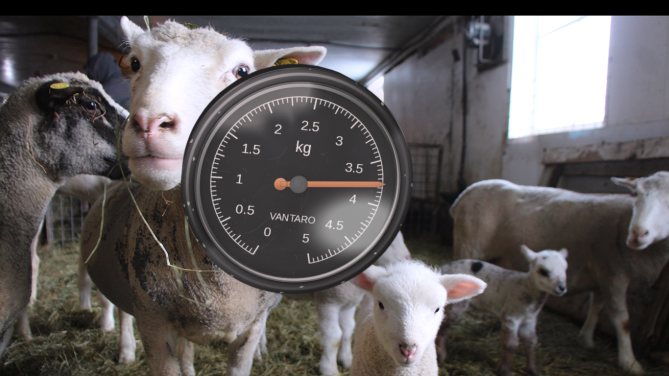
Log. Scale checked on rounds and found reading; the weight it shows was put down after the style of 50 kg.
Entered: 3.75 kg
